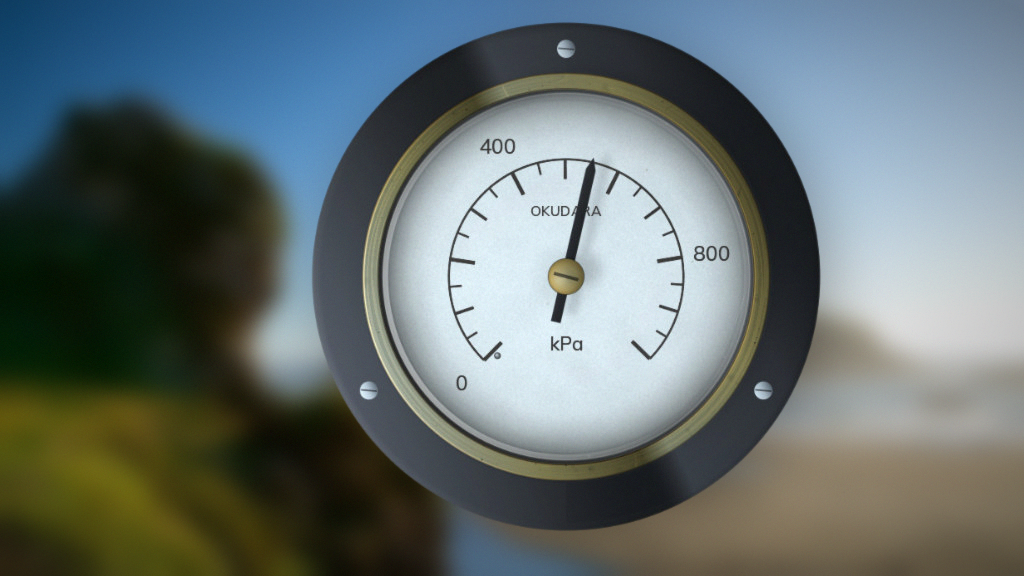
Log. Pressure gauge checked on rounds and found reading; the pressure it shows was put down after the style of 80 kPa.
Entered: 550 kPa
